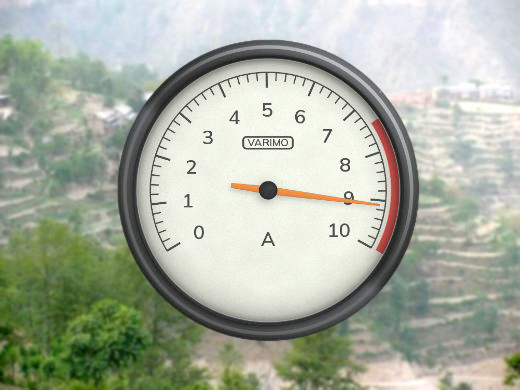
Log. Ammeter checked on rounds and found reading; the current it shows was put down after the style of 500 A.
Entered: 9.1 A
